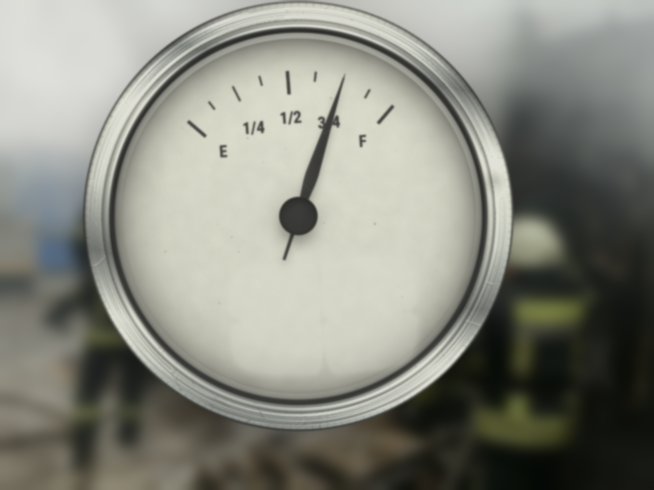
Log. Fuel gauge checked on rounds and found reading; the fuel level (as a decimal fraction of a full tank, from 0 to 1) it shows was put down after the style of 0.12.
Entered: 0.75
